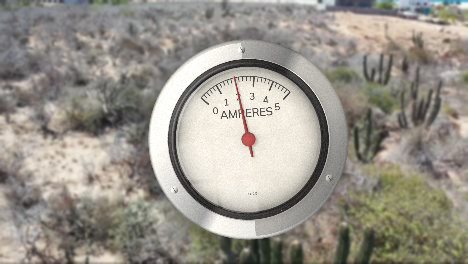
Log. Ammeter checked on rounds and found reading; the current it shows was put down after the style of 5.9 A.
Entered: 2 A
